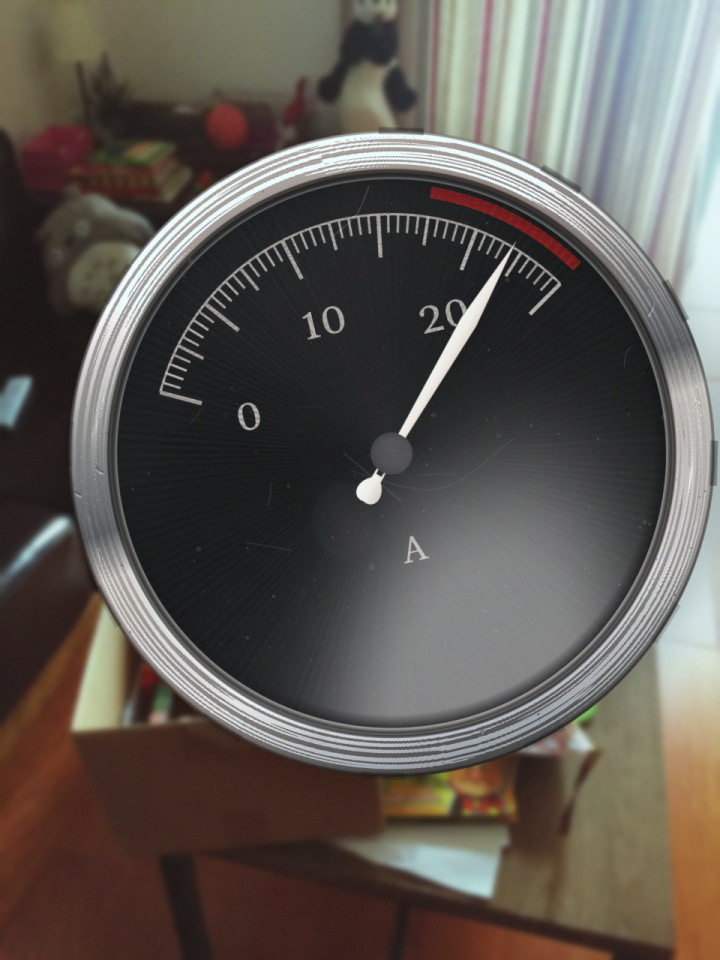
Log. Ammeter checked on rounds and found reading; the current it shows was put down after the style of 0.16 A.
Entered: 22 A
